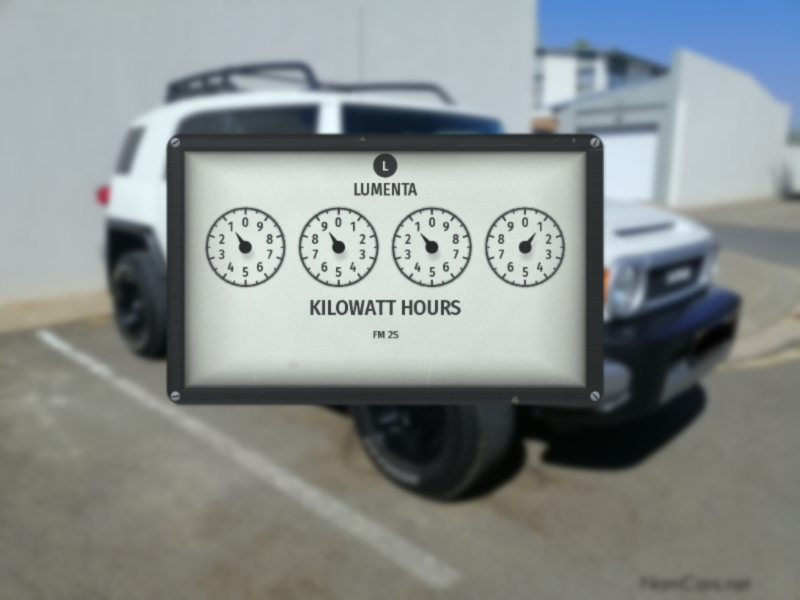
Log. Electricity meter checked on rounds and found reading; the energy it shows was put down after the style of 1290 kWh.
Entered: 911 kWh
